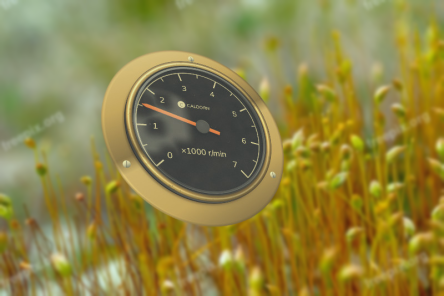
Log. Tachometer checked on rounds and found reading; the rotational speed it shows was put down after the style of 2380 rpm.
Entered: 1500 rpm
